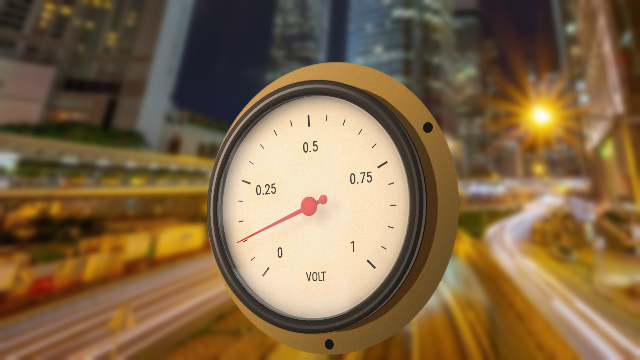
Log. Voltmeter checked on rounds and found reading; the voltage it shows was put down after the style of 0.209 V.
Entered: 0.1 V
